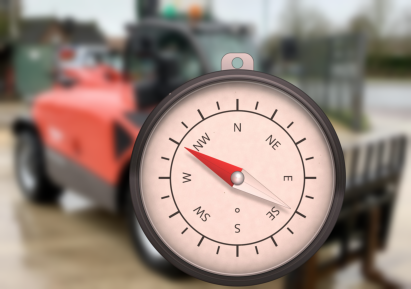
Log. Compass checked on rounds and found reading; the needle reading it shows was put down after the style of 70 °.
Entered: 300 °
